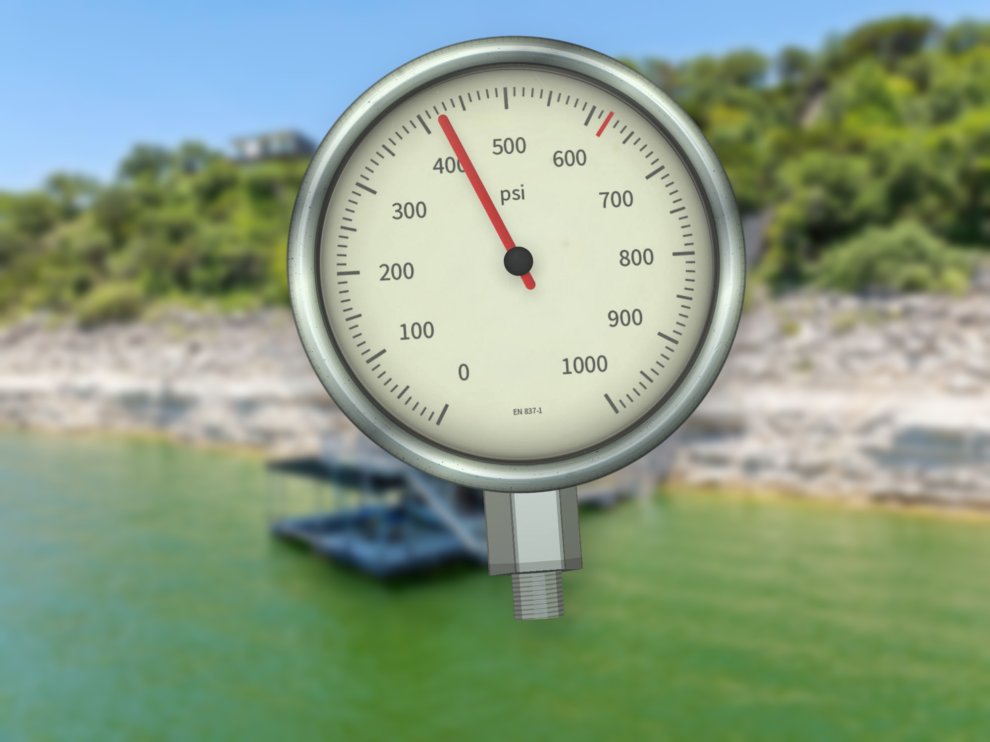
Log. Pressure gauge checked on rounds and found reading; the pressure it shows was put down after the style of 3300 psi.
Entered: 420 psi
